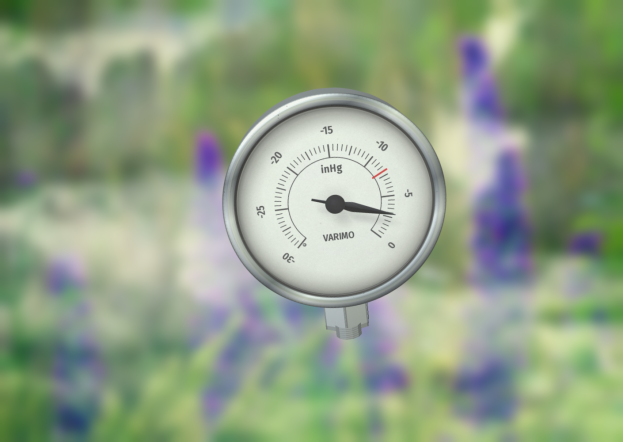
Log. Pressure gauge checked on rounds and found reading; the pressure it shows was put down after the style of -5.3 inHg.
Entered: -3 inHg
